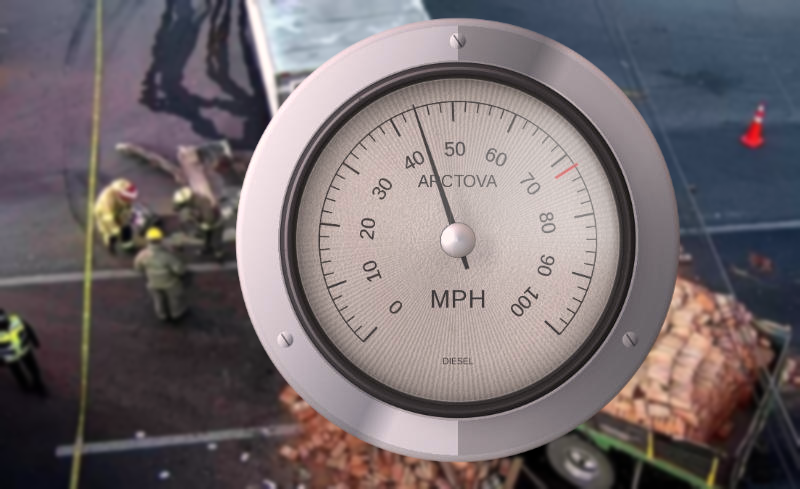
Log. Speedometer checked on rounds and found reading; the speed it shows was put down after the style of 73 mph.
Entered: 44 mph
